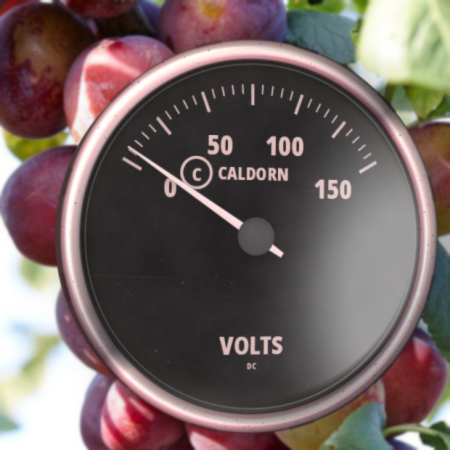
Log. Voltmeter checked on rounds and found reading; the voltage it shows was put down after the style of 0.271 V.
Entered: 5 V
